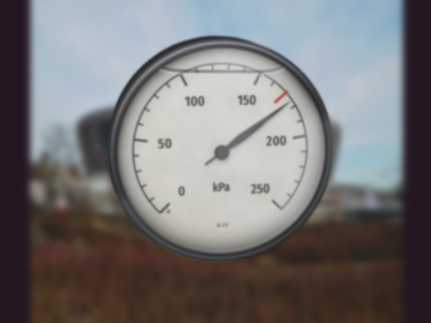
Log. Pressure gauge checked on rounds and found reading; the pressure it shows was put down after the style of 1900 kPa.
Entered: 175 kPa
